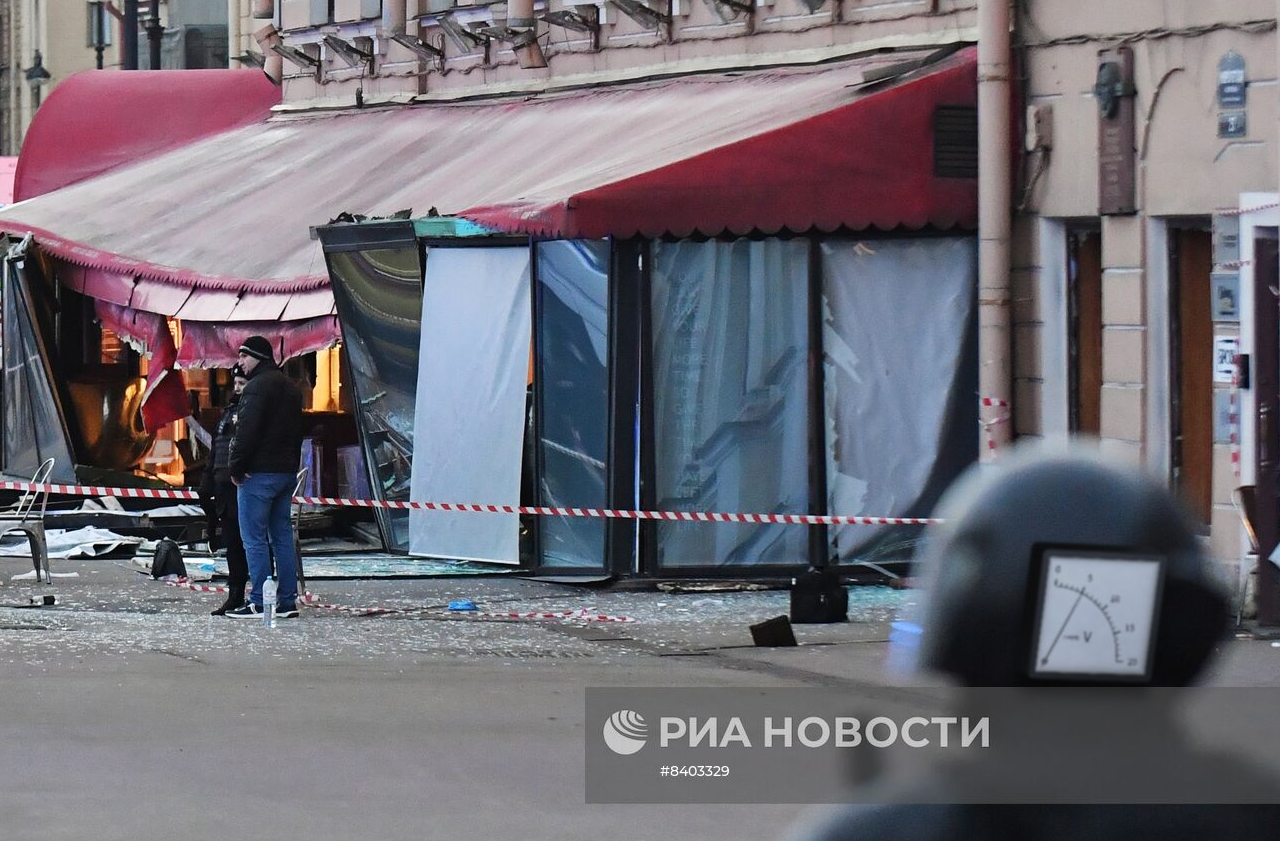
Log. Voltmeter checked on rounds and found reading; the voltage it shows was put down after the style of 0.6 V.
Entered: 5 V
